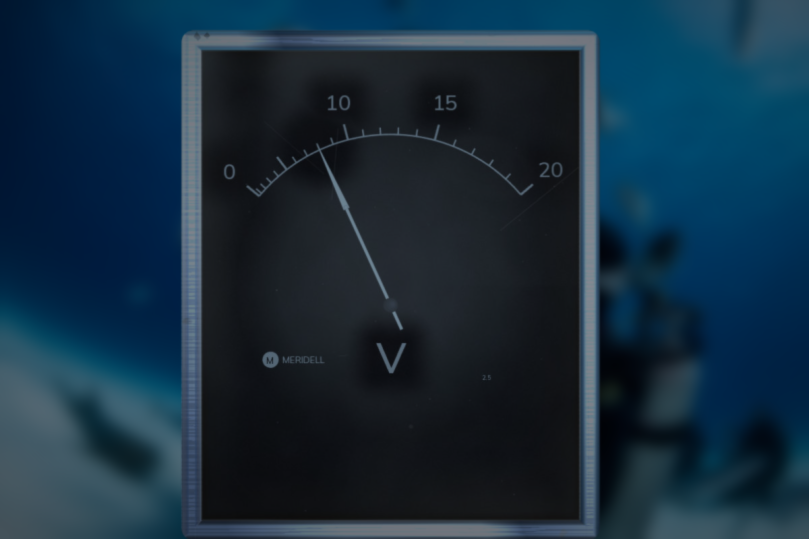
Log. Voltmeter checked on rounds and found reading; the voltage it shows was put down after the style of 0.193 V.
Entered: 8 V
